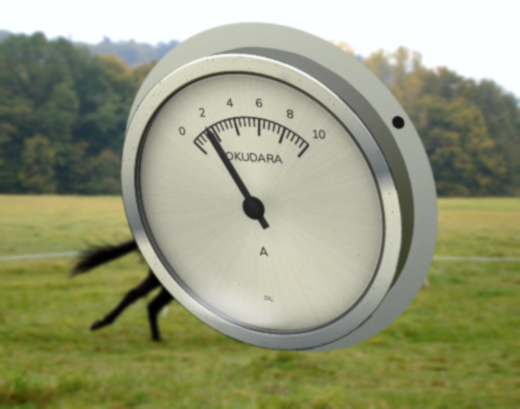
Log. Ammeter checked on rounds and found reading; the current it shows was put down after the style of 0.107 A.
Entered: 2 A
